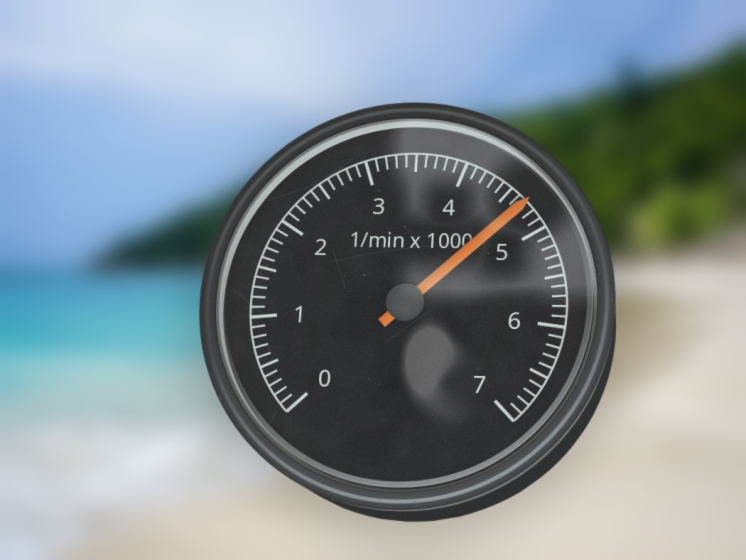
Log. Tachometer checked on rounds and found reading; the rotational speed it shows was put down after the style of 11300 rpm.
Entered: 4700 rpm
